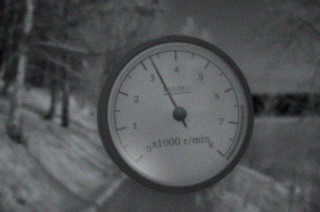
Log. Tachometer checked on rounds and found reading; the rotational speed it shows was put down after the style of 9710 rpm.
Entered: 3250 rpm
